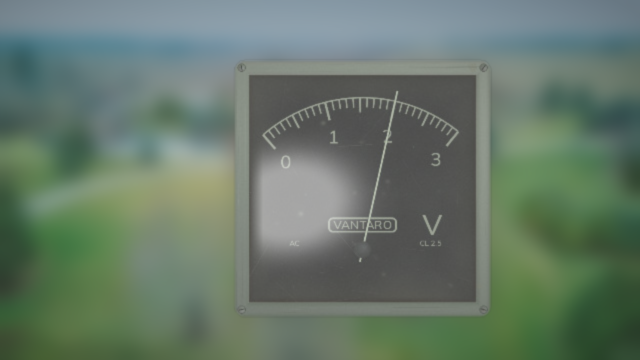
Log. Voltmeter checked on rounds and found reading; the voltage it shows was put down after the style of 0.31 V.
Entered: 2 V
